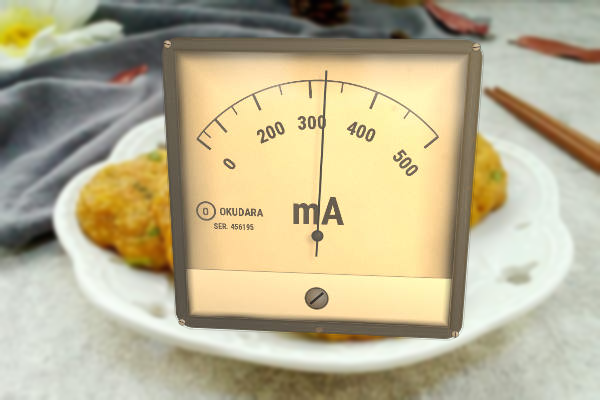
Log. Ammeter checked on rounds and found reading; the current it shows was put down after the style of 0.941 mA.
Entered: 325 mA
